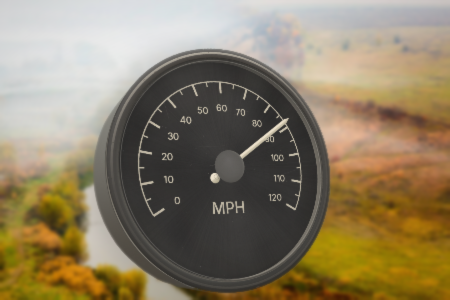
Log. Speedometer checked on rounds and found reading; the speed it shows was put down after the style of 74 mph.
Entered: 87.5 mph
